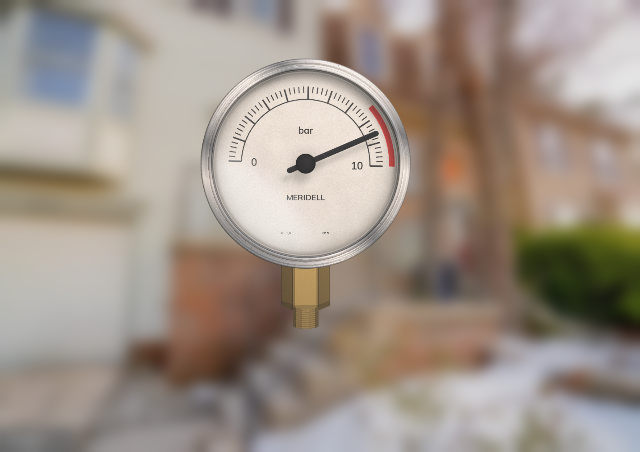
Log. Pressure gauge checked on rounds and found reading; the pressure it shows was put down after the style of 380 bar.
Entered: 8.6 bar
